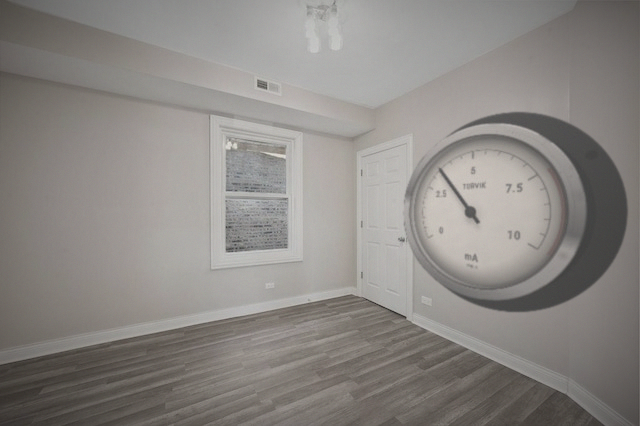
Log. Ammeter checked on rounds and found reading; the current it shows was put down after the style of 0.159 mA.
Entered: 3.5 mA
